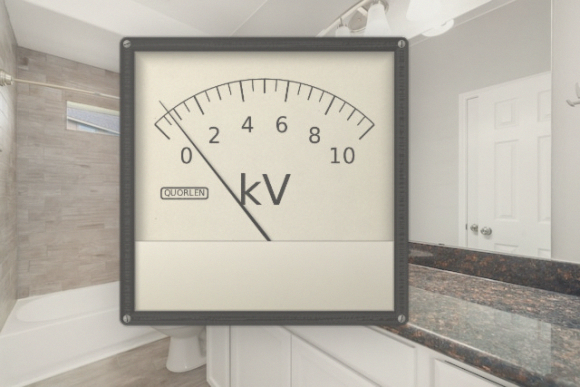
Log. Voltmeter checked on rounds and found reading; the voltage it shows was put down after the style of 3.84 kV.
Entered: 0.75 kV
